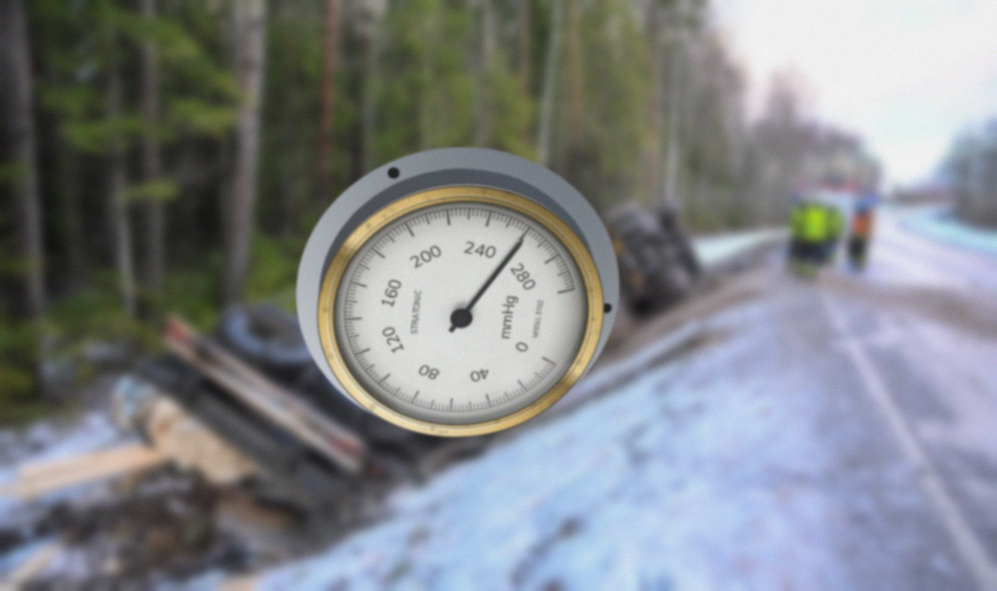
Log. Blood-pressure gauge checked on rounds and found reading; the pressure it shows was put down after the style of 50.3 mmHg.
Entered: 260 mmHg
